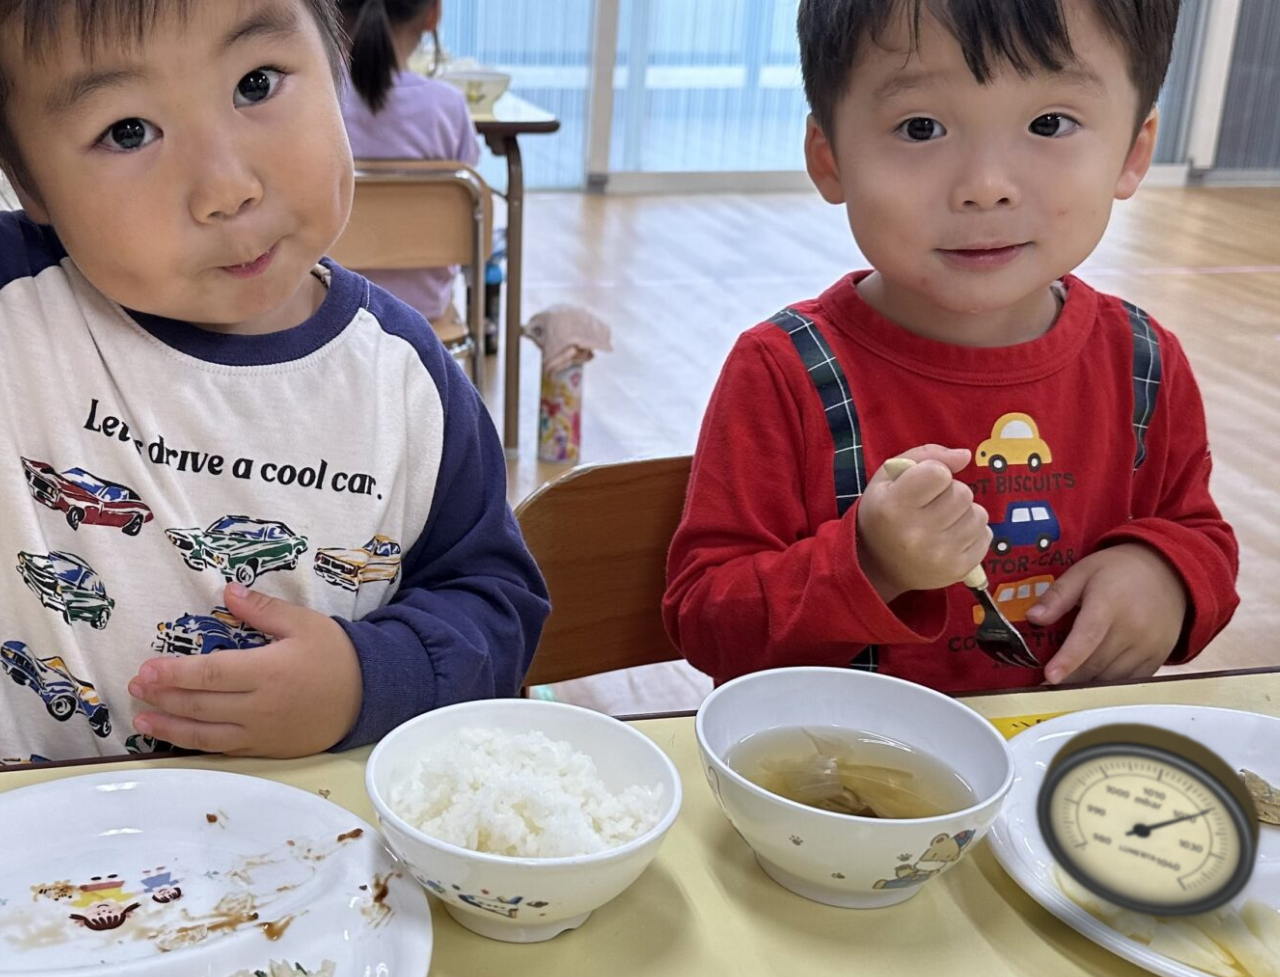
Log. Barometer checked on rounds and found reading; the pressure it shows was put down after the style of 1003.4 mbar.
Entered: 1020 mbar
